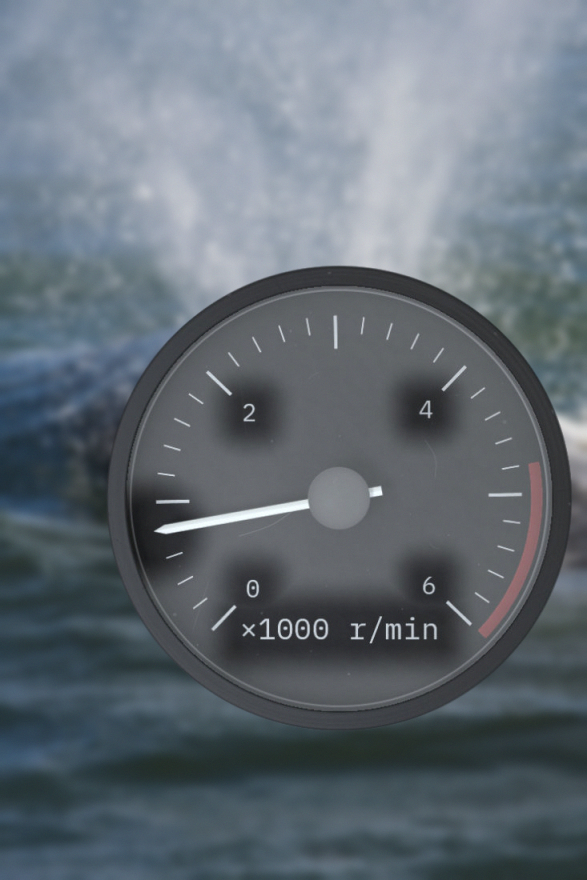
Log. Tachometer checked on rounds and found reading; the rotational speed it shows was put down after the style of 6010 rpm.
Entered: 800 rpm
